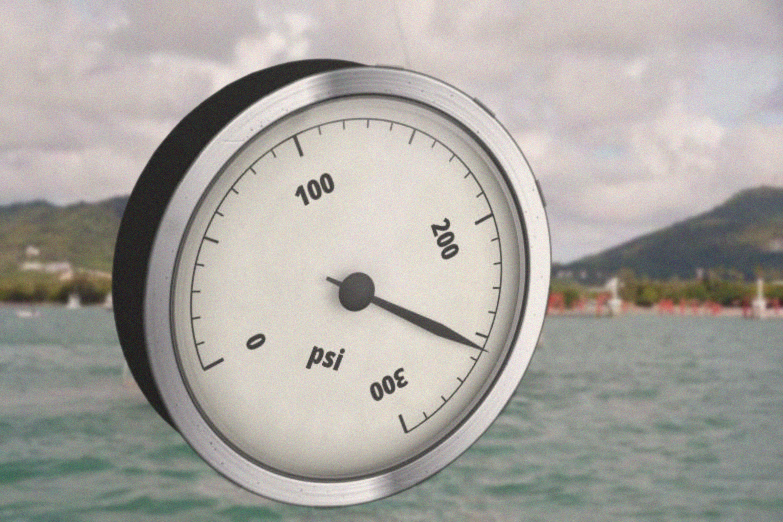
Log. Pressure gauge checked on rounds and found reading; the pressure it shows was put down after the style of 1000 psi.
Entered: 255 psi
